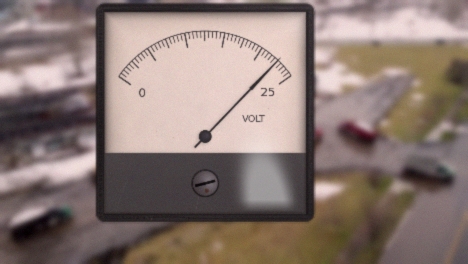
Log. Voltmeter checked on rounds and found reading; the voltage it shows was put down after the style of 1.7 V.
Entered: 22.5 V
